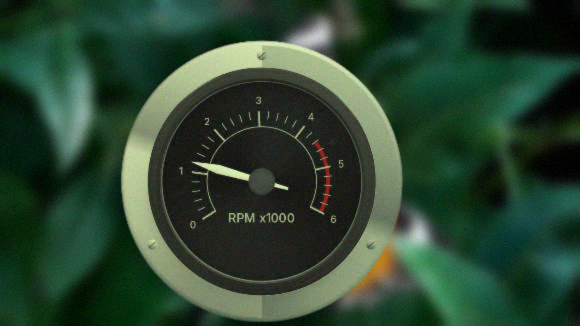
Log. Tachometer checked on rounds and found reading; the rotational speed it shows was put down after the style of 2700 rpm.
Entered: 1200 rpm
